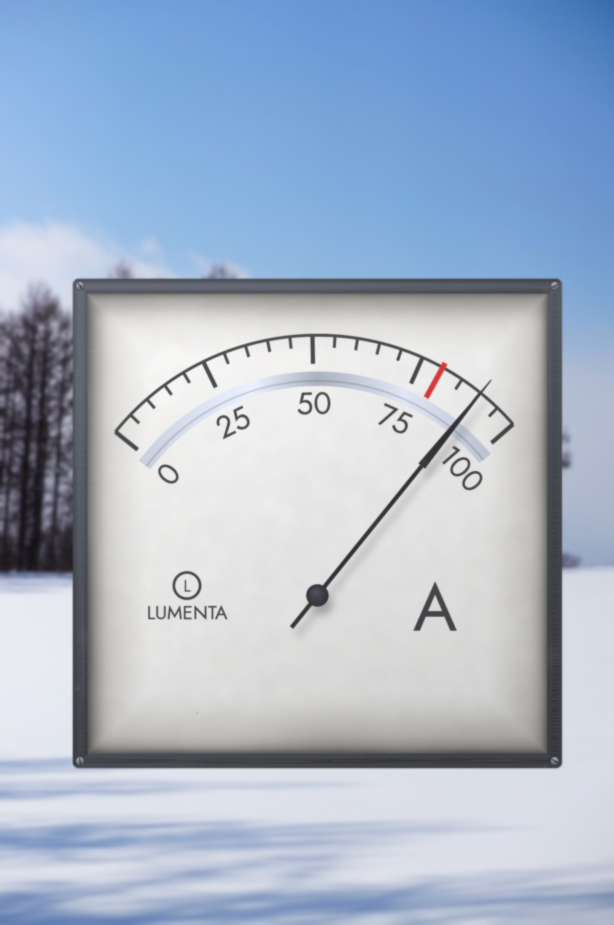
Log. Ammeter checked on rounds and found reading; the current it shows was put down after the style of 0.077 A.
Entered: 90 A
